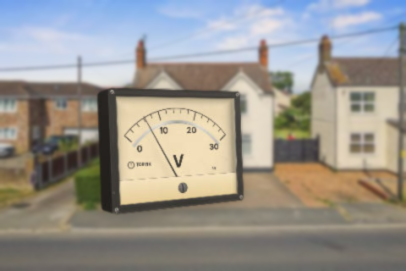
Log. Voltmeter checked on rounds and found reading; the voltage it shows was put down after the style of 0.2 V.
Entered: 6 V
